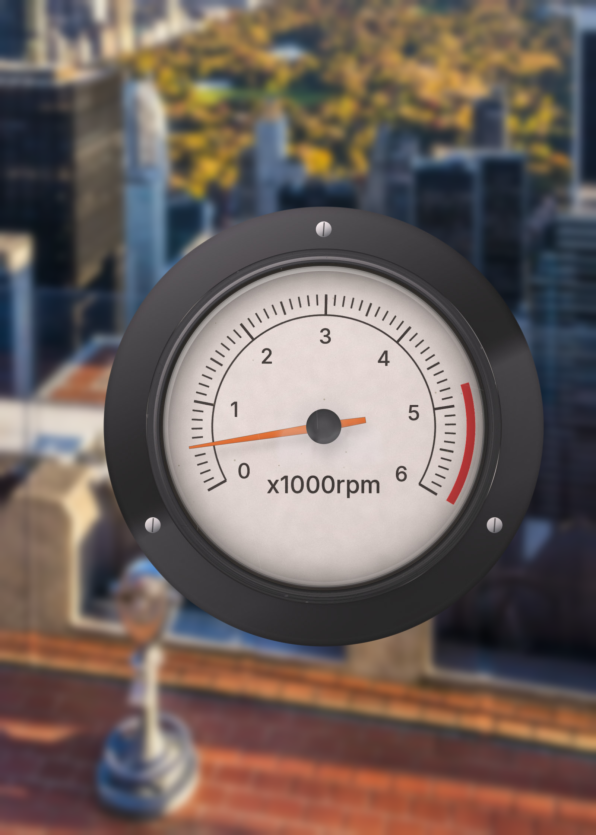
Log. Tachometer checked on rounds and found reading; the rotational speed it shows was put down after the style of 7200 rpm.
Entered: 500 rpm
